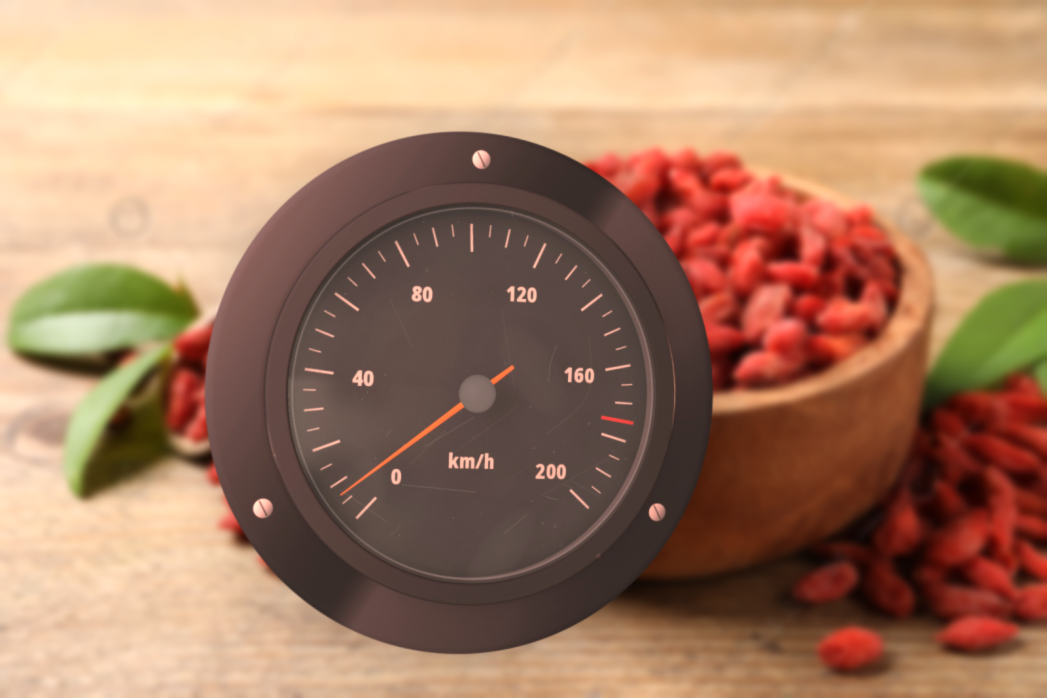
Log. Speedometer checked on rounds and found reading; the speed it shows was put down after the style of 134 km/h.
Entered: 7.5 km/h
